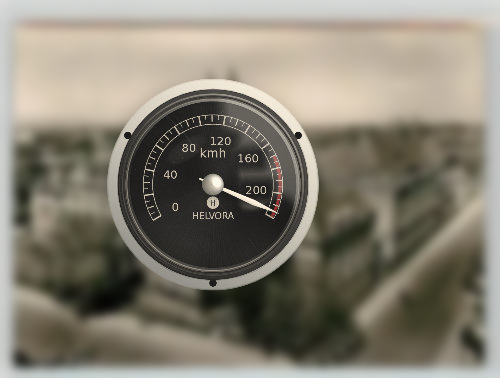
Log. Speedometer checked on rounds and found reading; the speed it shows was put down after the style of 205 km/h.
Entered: 215 km/h
